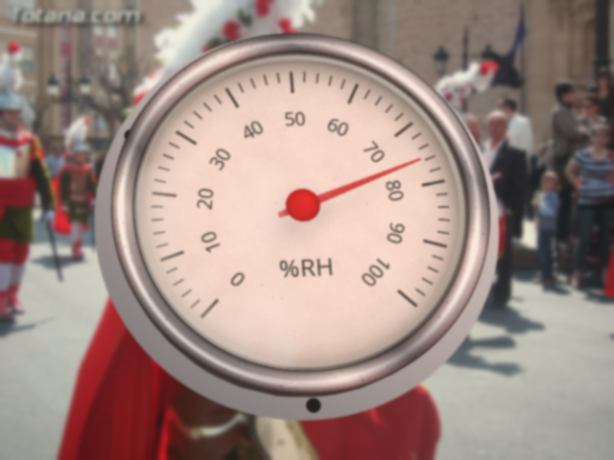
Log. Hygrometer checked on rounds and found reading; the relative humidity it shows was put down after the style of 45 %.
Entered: 76 %
